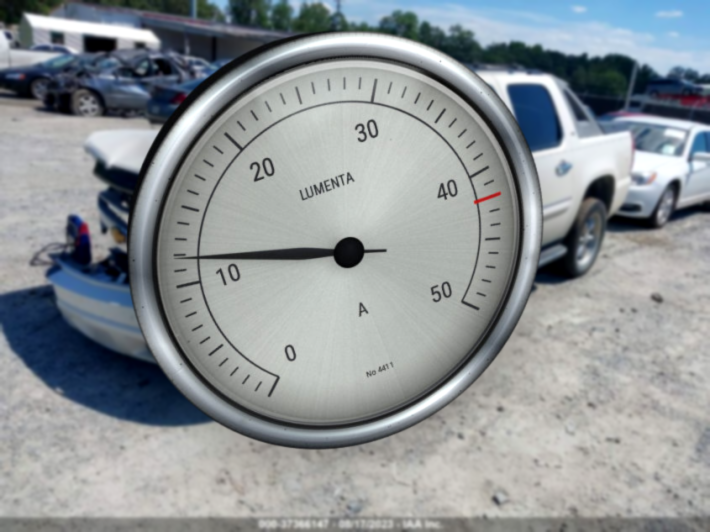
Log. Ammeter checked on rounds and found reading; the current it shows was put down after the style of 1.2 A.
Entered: 12 A
